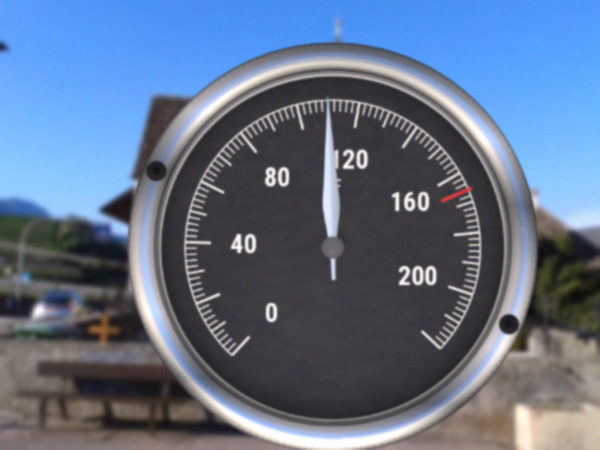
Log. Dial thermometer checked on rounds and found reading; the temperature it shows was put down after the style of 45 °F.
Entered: 110 °F
